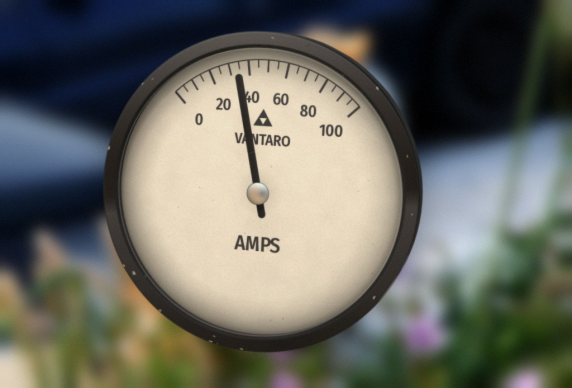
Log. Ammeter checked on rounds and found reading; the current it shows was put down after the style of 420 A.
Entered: 35 A
